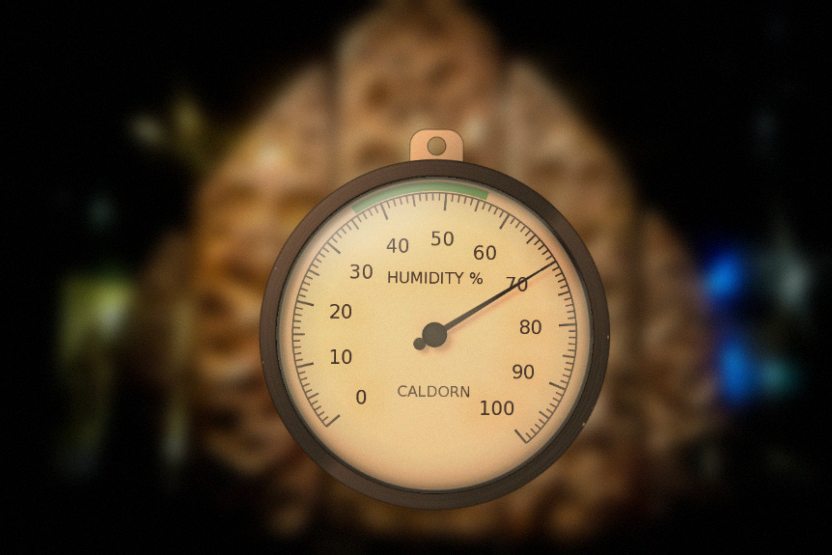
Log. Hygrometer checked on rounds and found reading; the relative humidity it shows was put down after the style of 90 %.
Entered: 70 %
